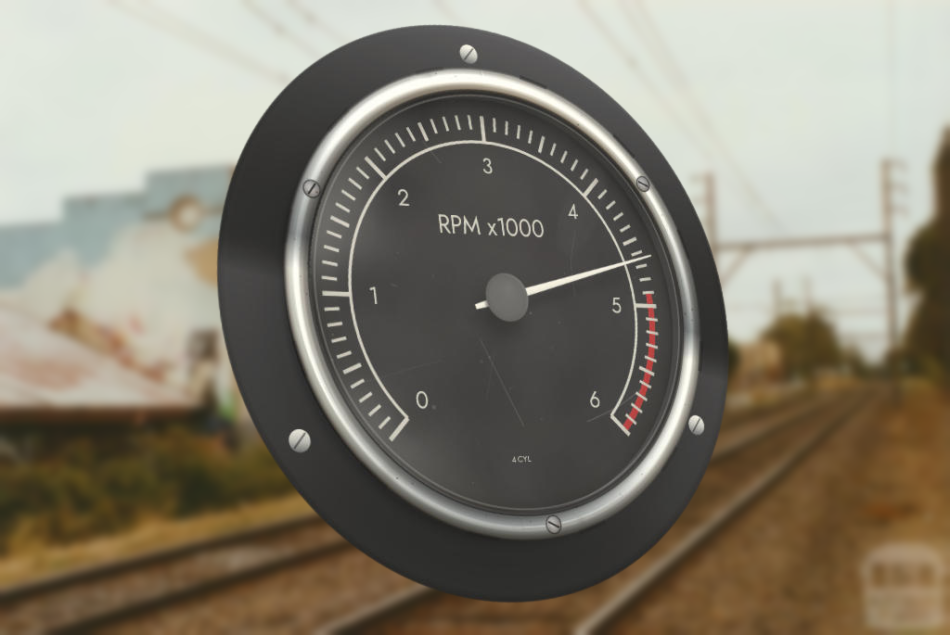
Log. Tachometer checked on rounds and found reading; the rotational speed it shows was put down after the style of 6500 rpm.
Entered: 4650 rpm
